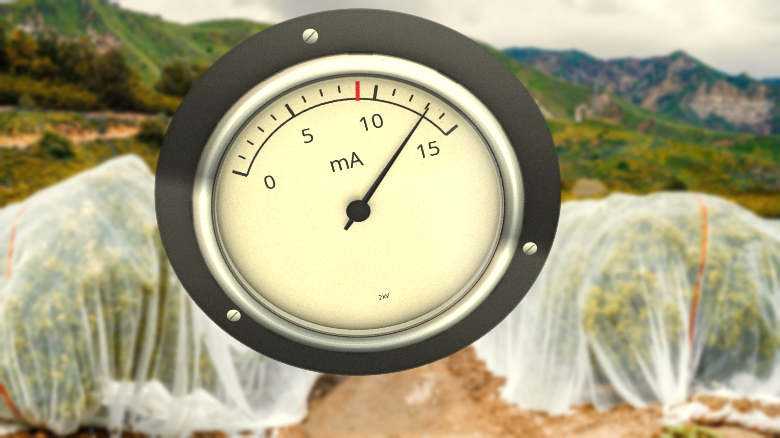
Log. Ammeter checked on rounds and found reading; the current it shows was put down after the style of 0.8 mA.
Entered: 13 mA
